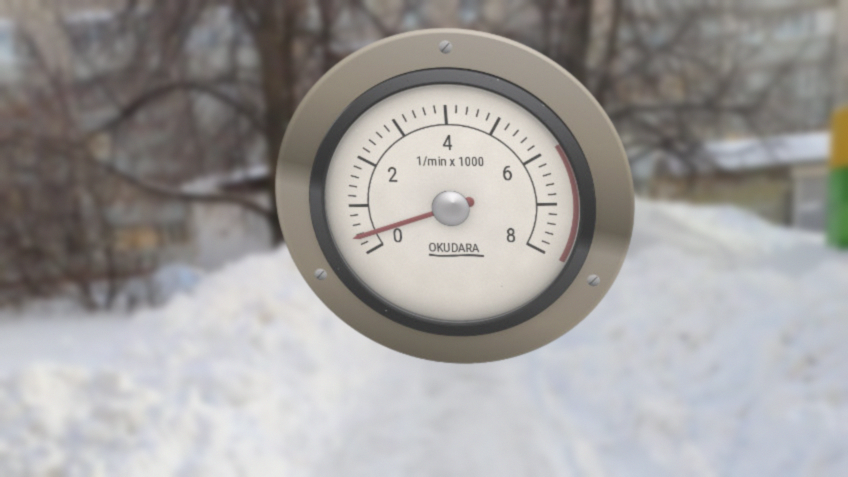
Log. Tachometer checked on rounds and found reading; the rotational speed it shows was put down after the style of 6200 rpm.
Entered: 400 rpm
